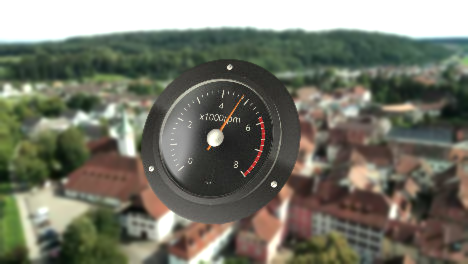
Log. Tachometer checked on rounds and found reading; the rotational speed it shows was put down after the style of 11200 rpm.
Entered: 4800 rpm
